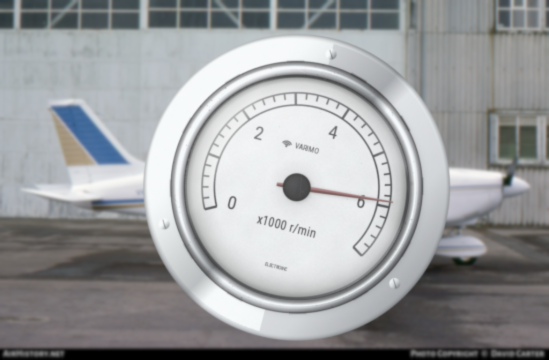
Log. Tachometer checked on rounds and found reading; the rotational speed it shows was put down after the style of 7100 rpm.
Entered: 5900 rpm
